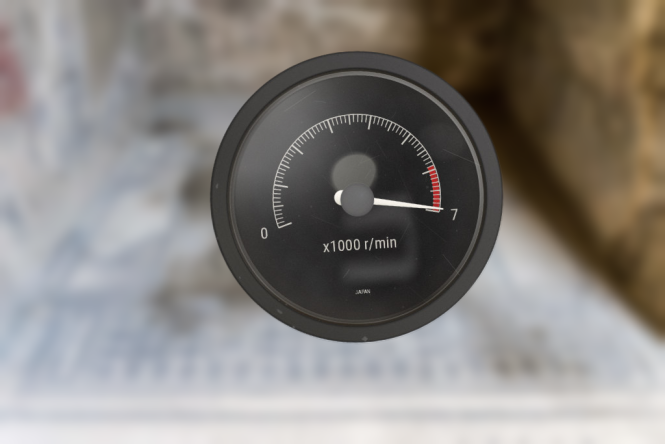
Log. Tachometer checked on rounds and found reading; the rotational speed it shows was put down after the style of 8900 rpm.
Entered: 6900 rpm
